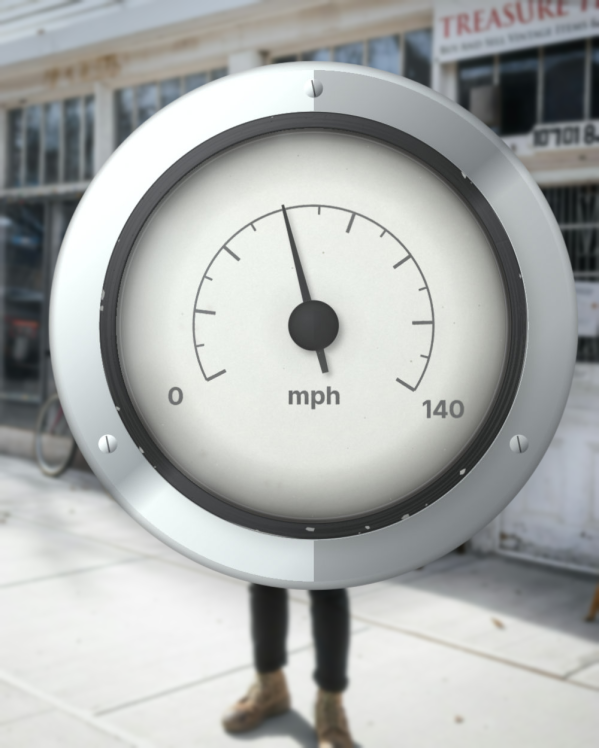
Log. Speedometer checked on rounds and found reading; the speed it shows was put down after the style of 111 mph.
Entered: 60 mph
